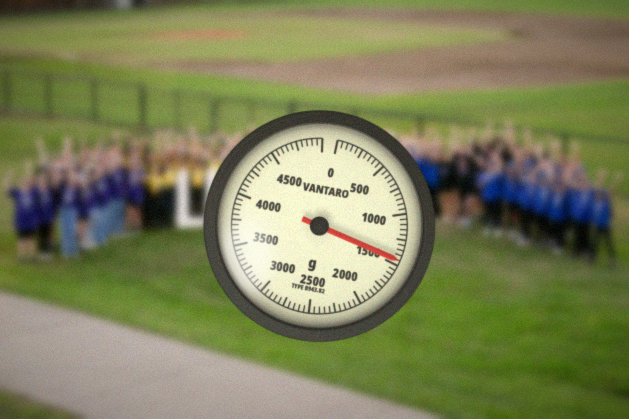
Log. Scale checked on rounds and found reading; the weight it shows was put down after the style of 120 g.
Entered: 1450 g
